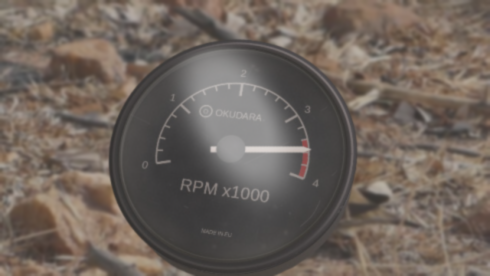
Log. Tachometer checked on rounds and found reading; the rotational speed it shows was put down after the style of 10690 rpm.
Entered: 3600 rpm
